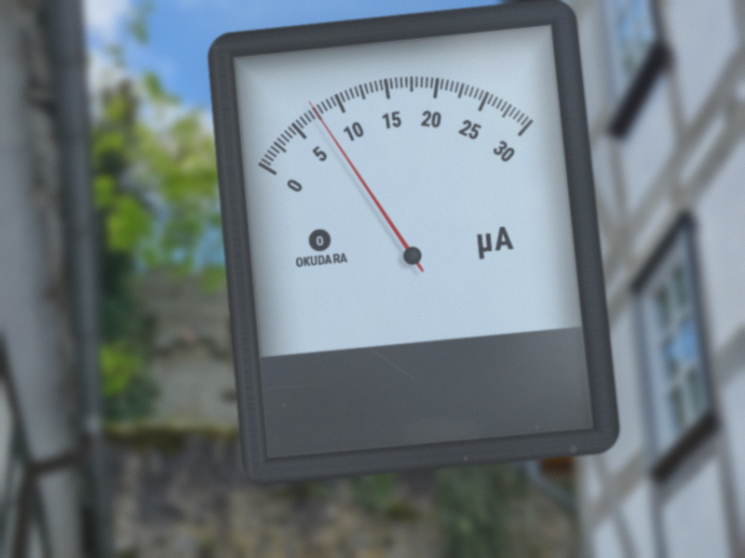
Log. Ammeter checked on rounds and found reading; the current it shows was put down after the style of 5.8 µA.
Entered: 7.5 µA
